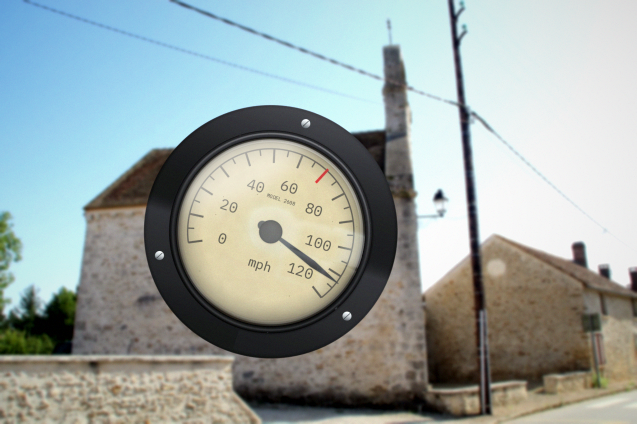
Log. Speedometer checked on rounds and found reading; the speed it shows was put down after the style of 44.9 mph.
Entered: 112.5 mph
